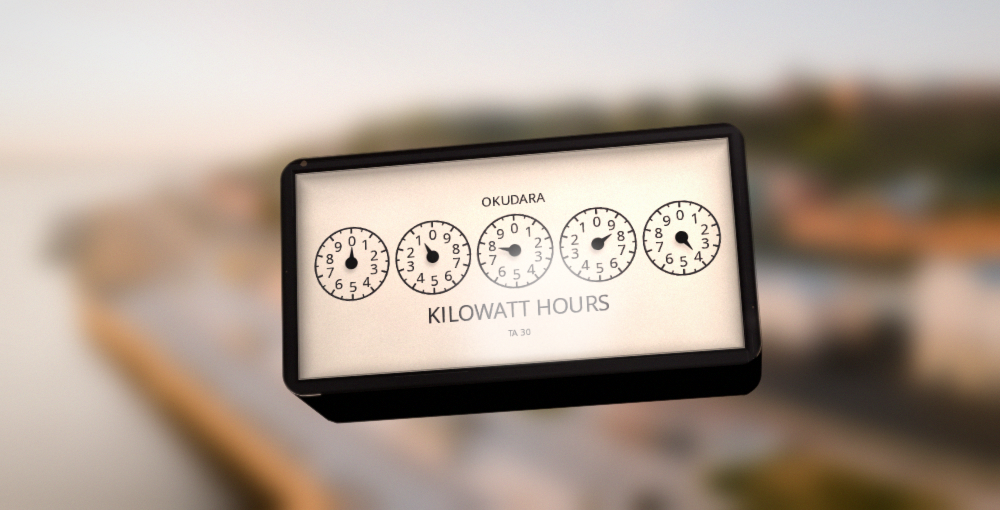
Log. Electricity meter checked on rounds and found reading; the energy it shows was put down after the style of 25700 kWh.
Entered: 784 kWh
